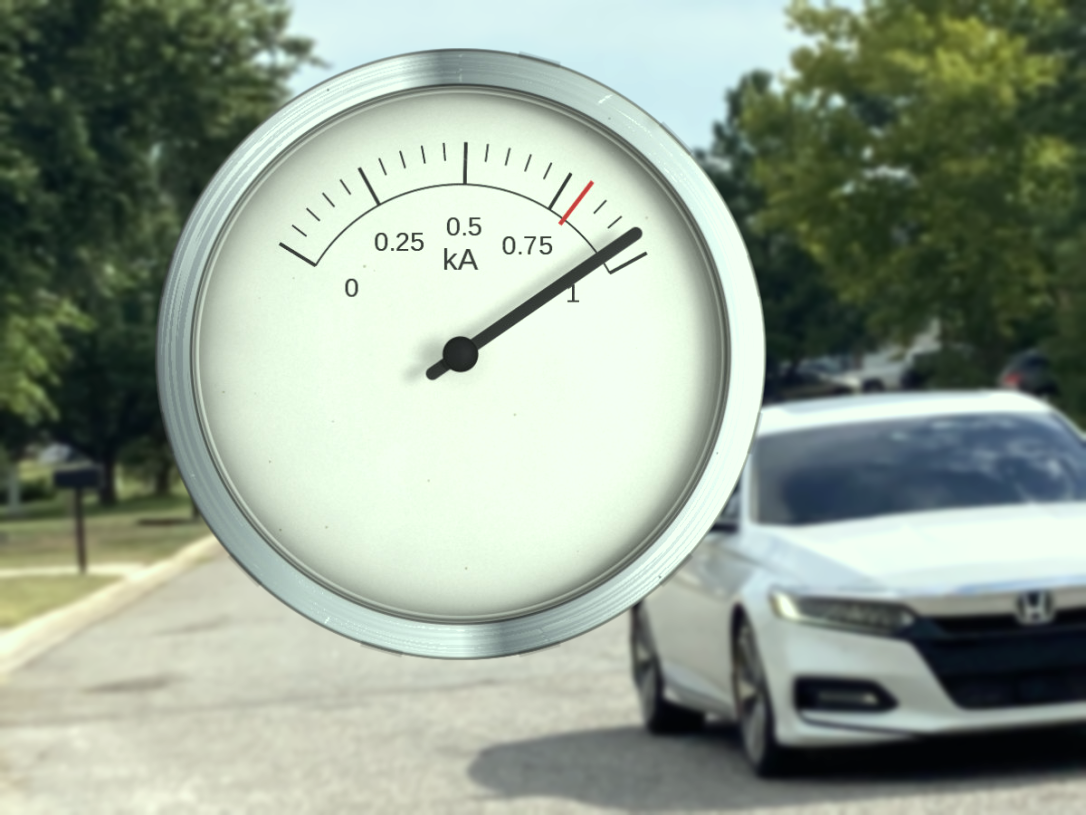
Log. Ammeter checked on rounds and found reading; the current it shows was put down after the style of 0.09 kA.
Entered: 0.95 kA
